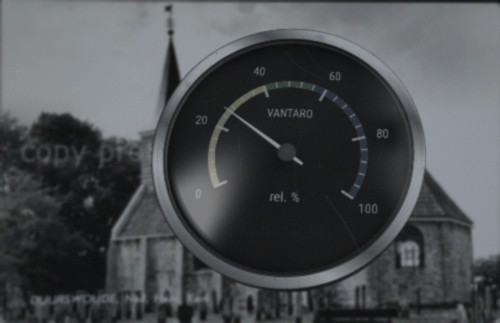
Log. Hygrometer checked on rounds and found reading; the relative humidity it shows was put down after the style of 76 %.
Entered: 26 %
